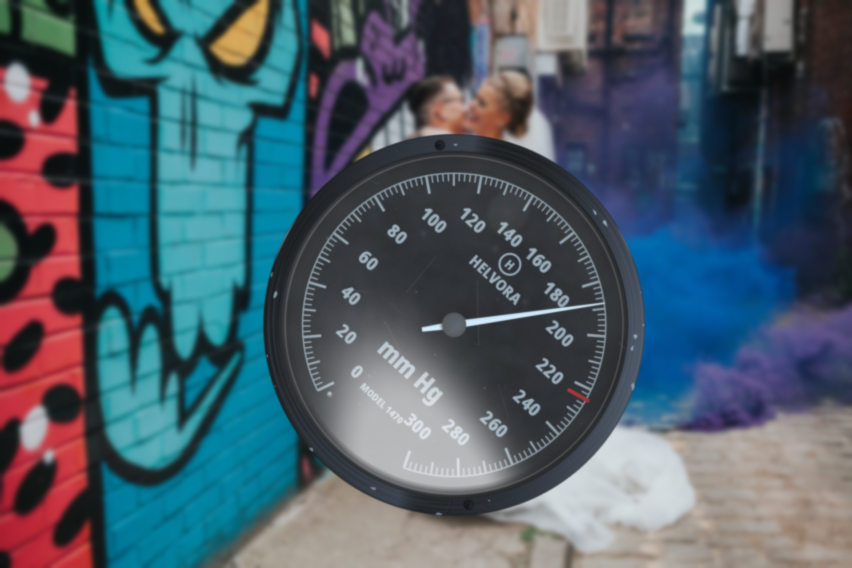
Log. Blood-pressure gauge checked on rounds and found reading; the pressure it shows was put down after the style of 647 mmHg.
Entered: 188 mmHg
